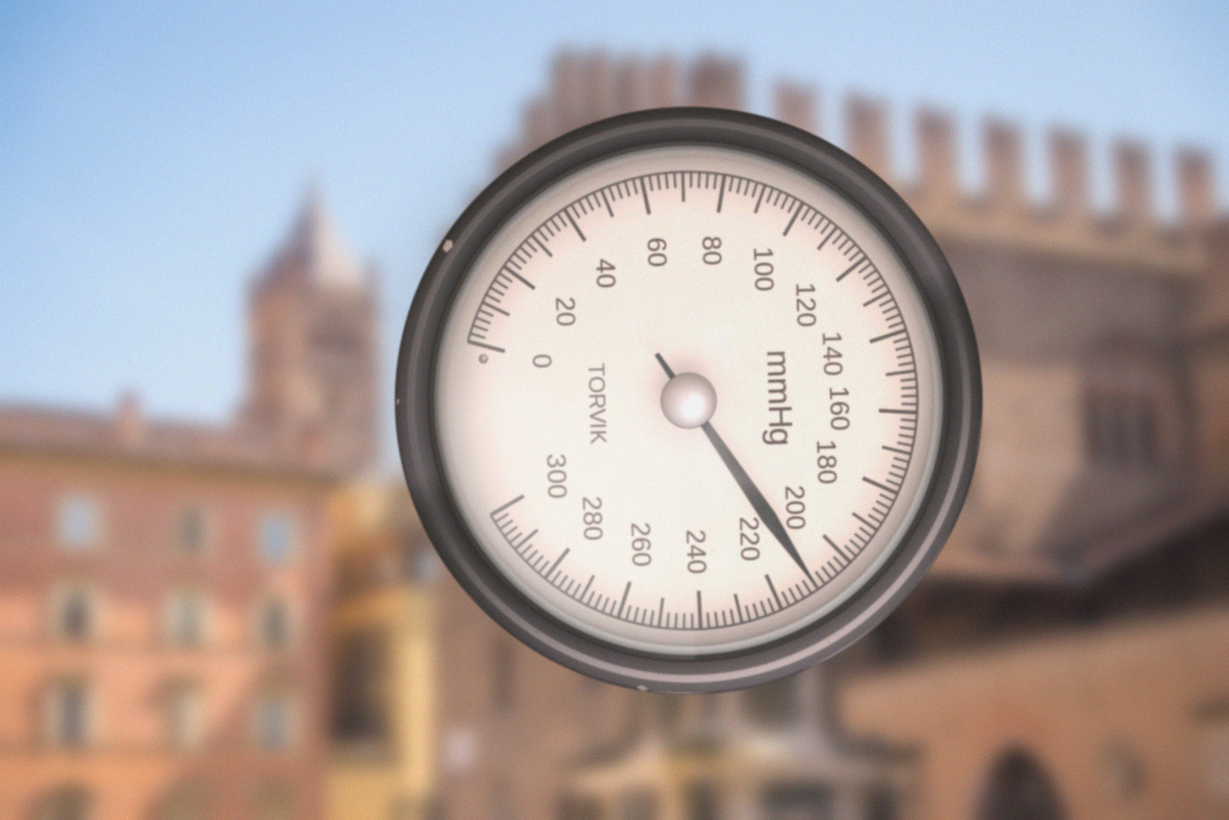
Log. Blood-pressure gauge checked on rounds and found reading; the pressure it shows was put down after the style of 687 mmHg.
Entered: 210 mmHg
